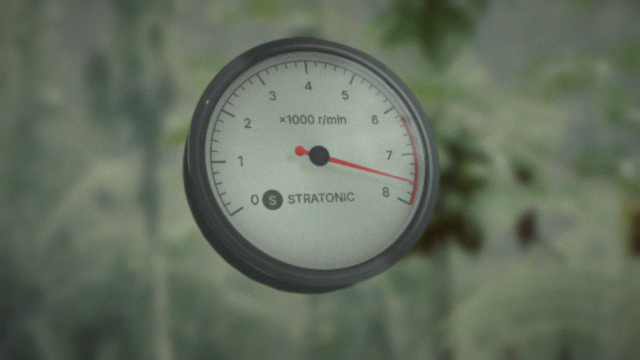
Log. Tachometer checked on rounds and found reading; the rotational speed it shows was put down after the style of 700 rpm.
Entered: 7600 rpm
